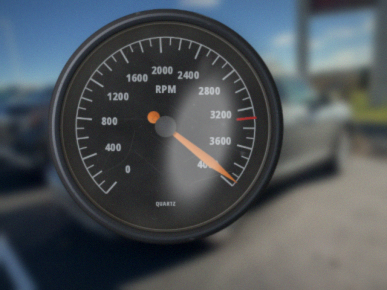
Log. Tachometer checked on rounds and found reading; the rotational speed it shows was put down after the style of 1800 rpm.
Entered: 3950 rpm
